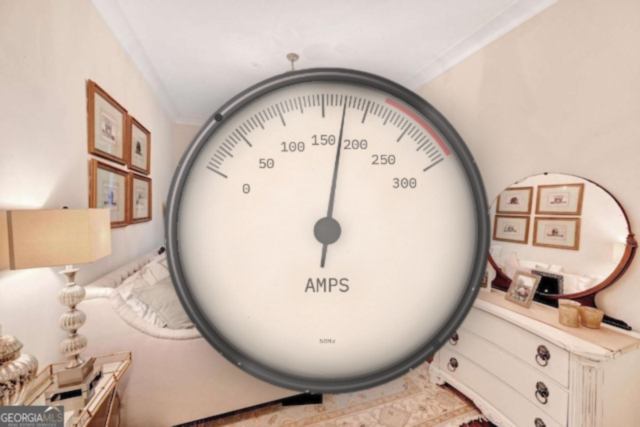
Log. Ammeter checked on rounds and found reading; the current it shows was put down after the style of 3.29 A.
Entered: 175 A
